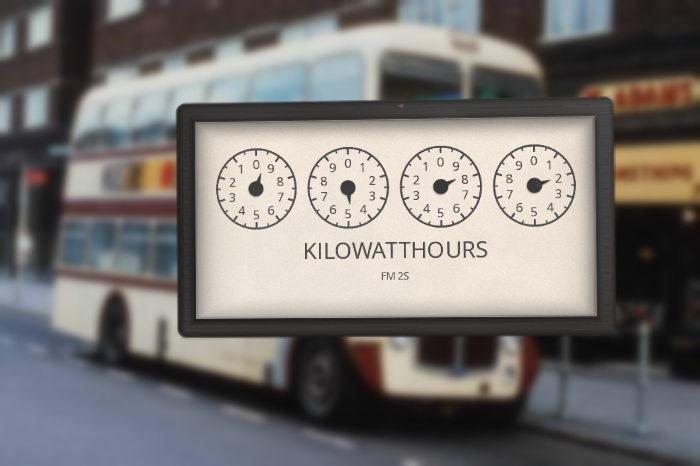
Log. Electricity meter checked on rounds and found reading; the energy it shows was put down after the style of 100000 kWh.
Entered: 9482 kWh
